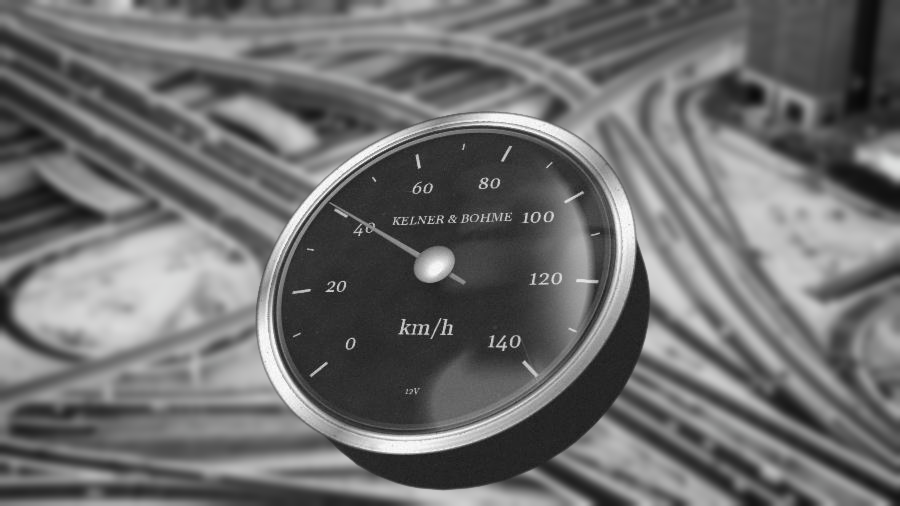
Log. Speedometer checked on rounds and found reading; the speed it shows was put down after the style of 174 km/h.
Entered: 40 km/h
